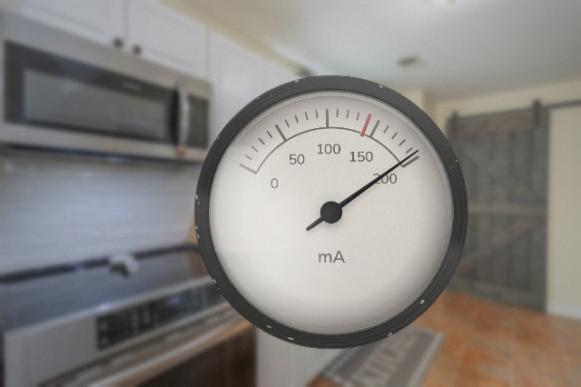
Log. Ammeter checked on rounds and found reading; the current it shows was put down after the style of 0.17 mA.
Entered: 195 mA
